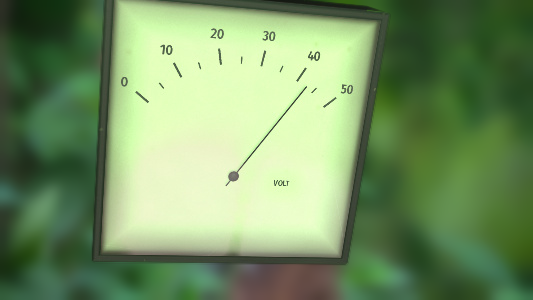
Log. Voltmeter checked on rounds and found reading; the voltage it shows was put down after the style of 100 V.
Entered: 42.5 V
